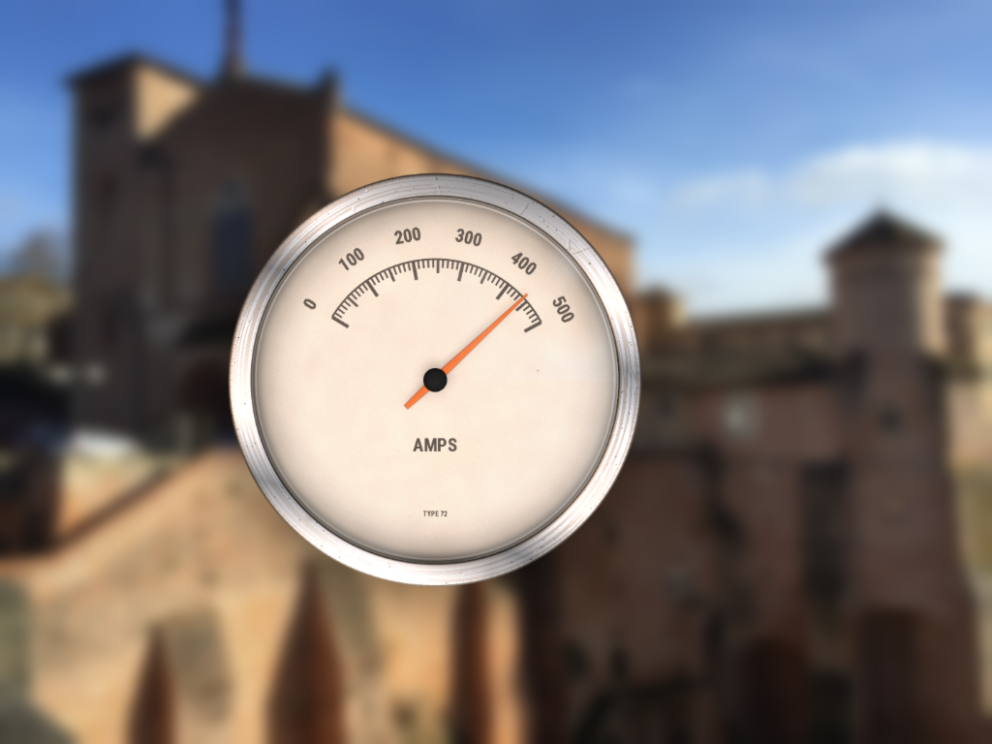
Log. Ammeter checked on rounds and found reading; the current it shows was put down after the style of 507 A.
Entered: 440 A
